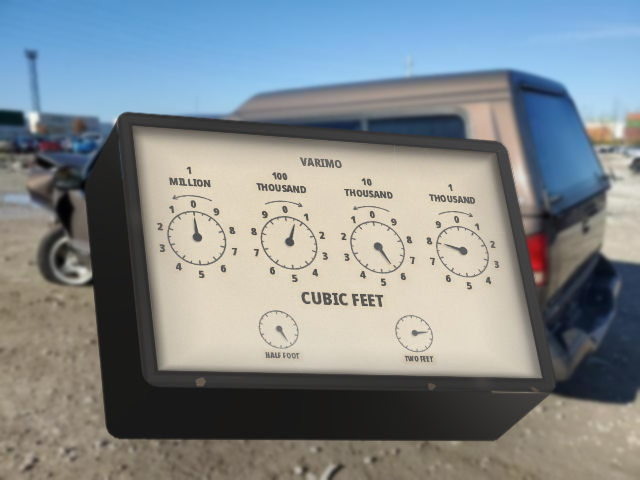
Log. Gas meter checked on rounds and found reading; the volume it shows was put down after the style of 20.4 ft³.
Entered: 5800 ft³
